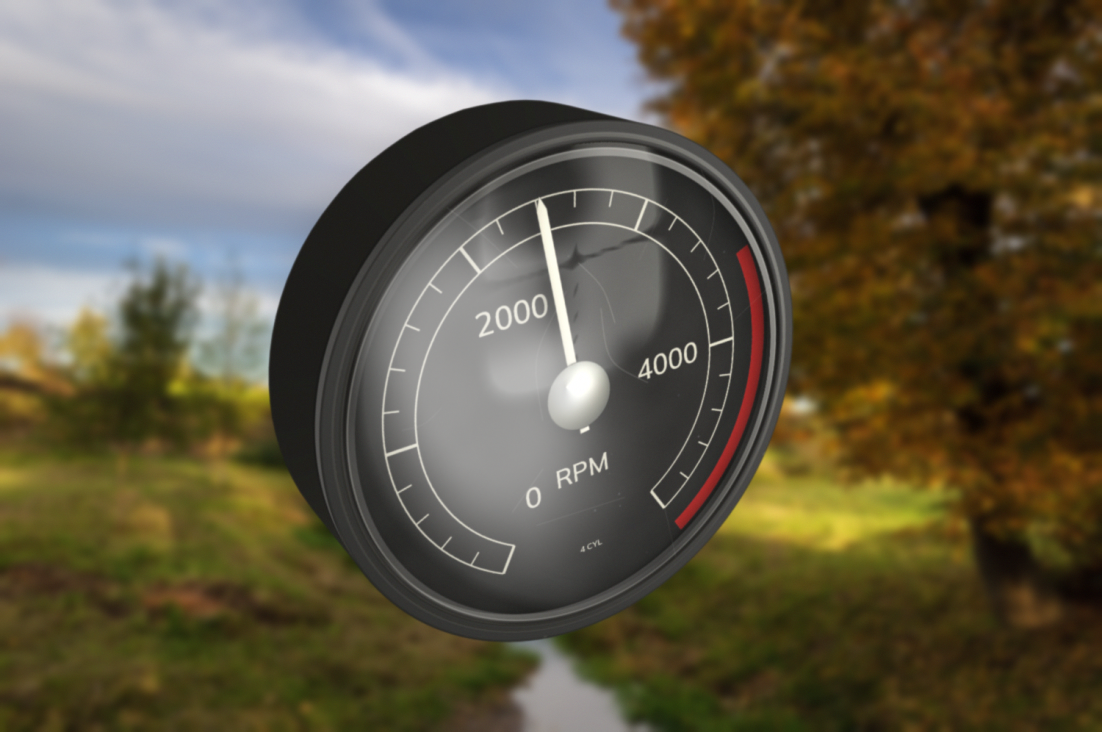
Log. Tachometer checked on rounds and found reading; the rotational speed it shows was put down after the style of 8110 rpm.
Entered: 2400 rpm
